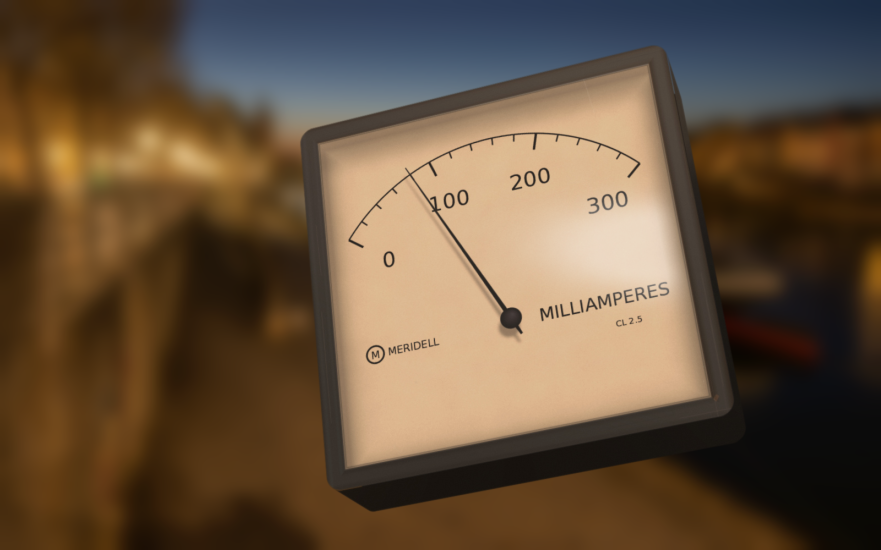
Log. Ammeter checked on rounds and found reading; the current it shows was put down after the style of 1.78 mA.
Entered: 80 mA
